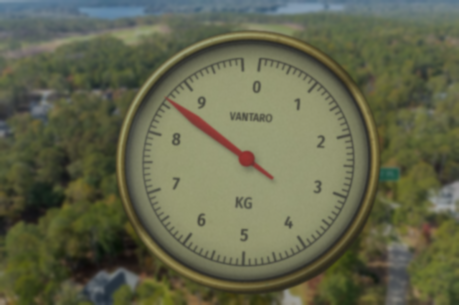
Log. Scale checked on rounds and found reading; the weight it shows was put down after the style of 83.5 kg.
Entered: 8.6 kg
